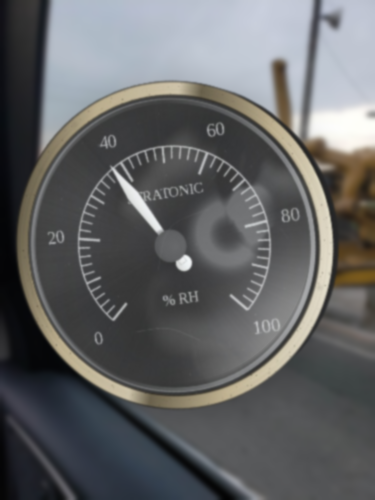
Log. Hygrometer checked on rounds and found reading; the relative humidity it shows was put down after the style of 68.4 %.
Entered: 38 %
